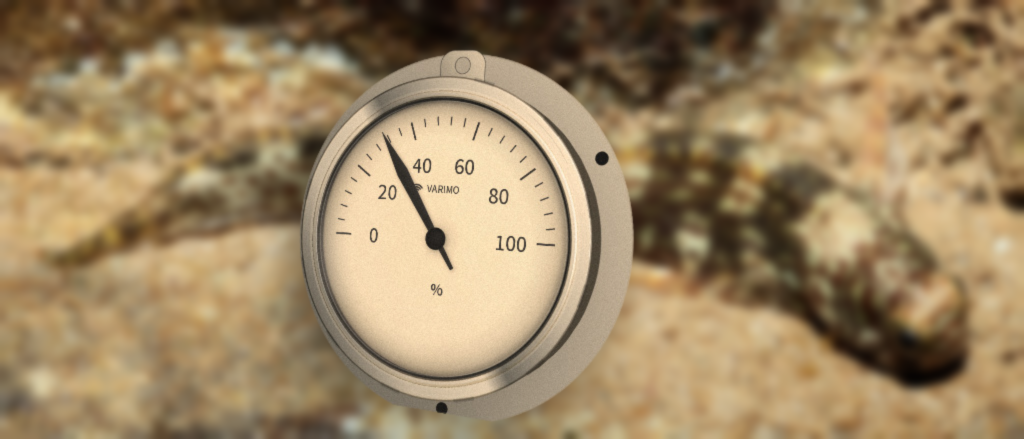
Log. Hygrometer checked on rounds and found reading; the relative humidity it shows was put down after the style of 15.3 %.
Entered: 32 %
